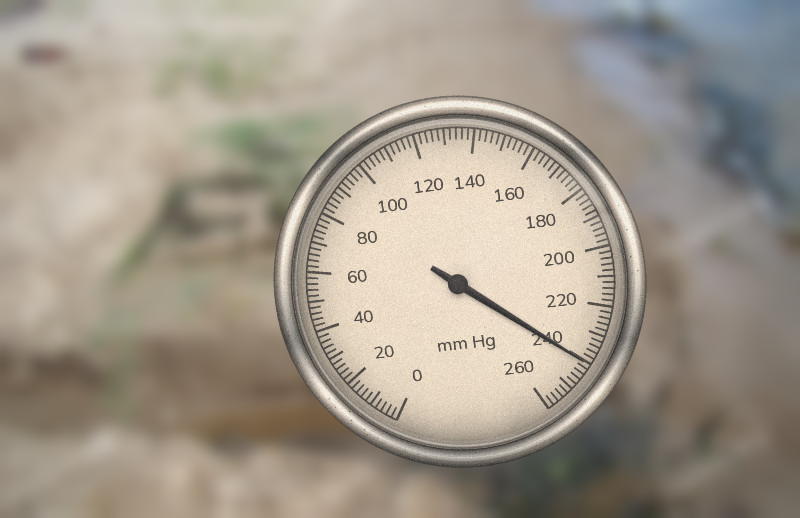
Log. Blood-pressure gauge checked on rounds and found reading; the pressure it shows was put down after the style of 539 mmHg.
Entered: 240 mmHg
